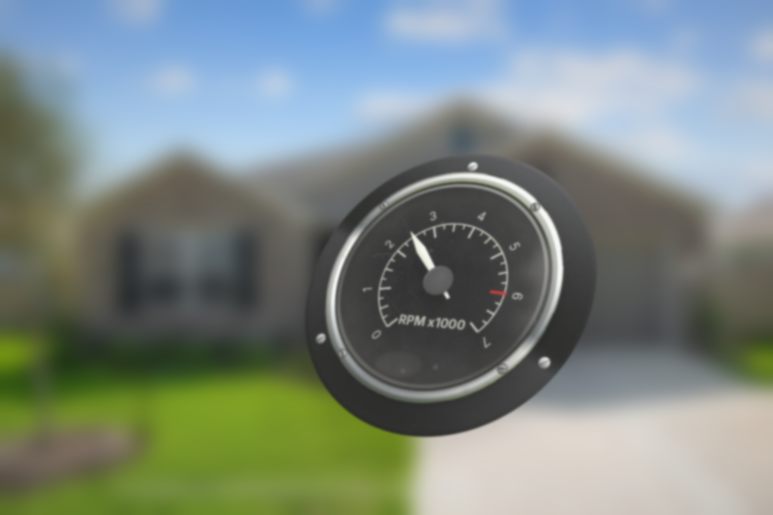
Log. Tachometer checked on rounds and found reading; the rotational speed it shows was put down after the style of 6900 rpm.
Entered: 2500 rpm
